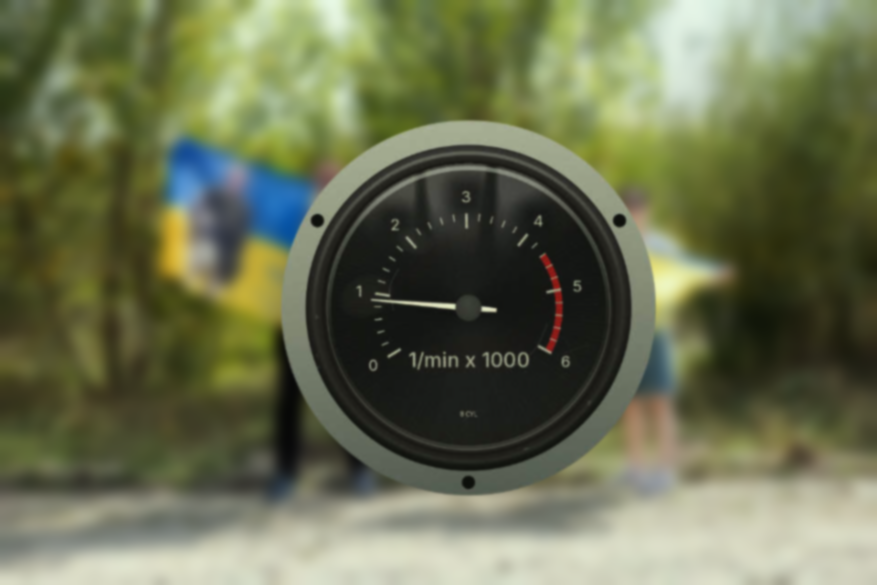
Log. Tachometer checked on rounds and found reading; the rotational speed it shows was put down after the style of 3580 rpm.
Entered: 900 rpm
